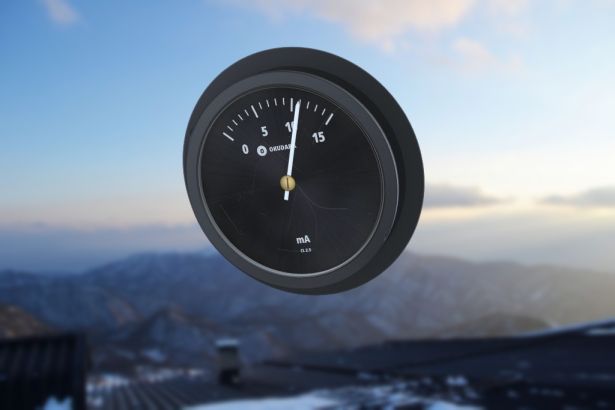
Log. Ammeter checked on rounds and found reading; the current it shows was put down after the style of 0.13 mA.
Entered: 11 mA
